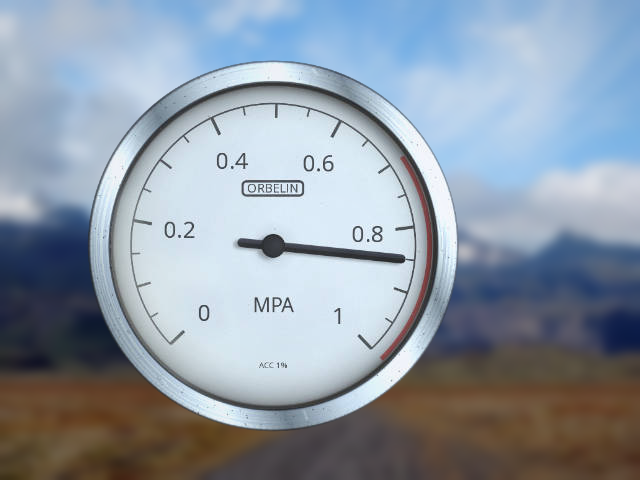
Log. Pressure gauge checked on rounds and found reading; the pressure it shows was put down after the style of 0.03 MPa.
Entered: 0.85 MPa
